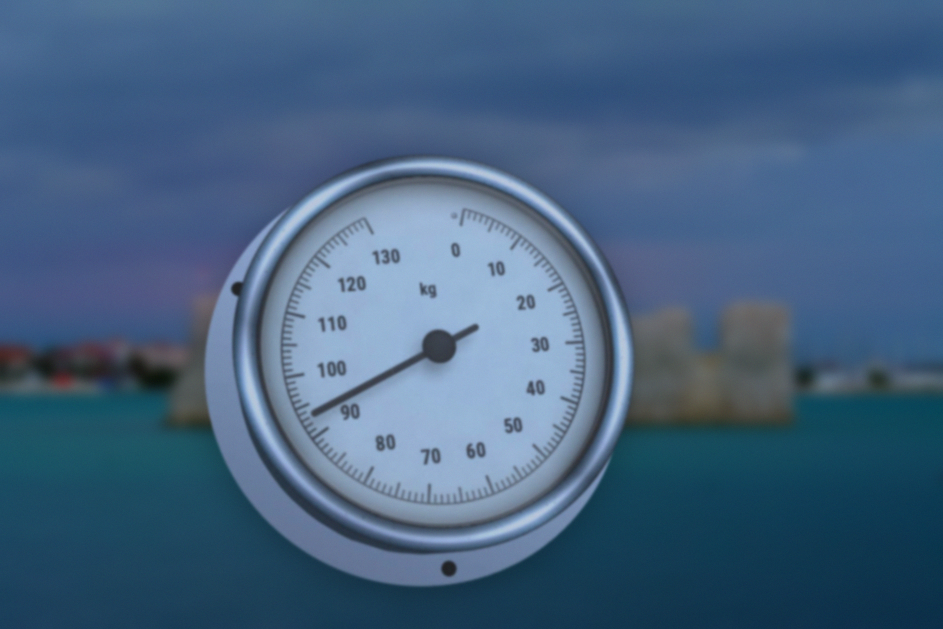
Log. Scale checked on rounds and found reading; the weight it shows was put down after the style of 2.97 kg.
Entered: 93 kg
